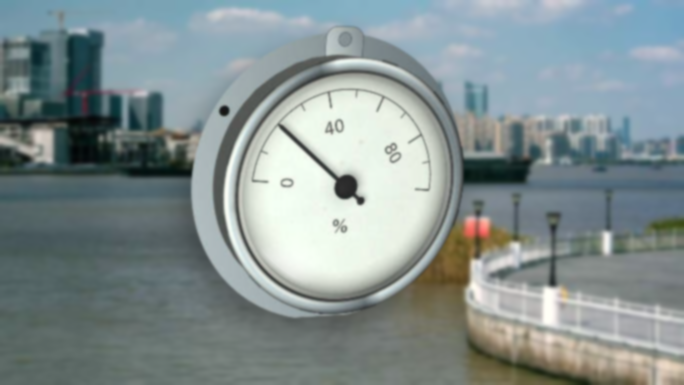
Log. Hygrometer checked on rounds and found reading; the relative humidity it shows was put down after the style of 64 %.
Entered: 20 %
